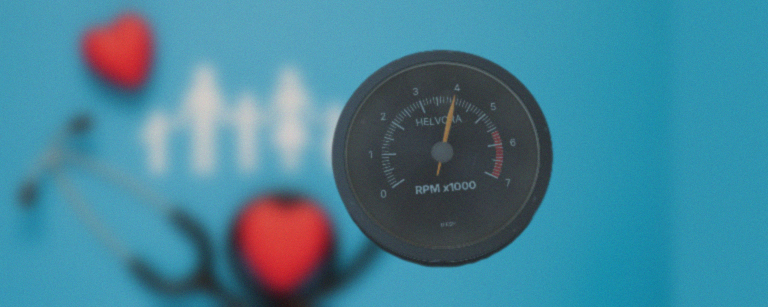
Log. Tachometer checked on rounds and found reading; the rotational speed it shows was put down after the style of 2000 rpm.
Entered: 4000 rpm
